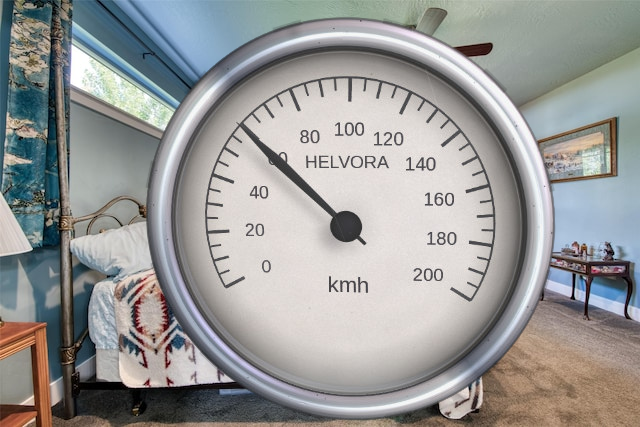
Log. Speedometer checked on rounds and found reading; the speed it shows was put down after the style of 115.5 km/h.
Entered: 60 km/h
